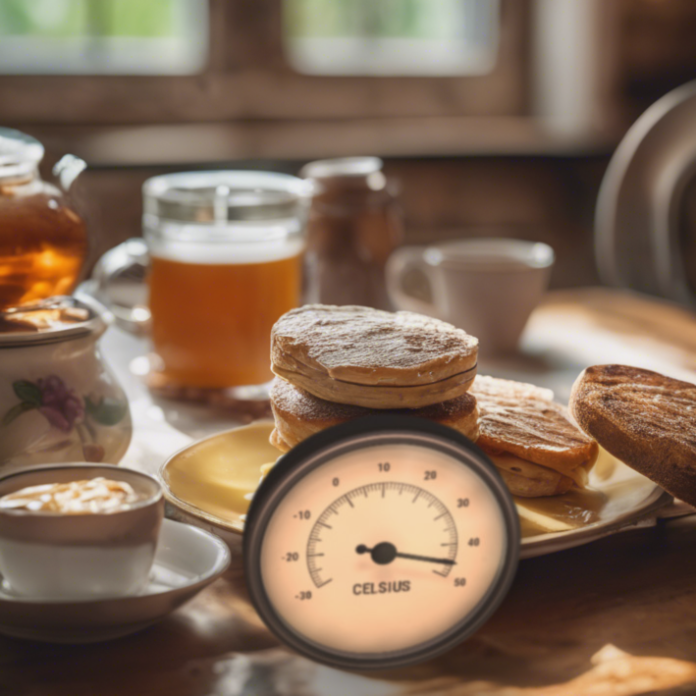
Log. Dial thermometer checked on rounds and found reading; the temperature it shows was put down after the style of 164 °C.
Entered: 45 °C
